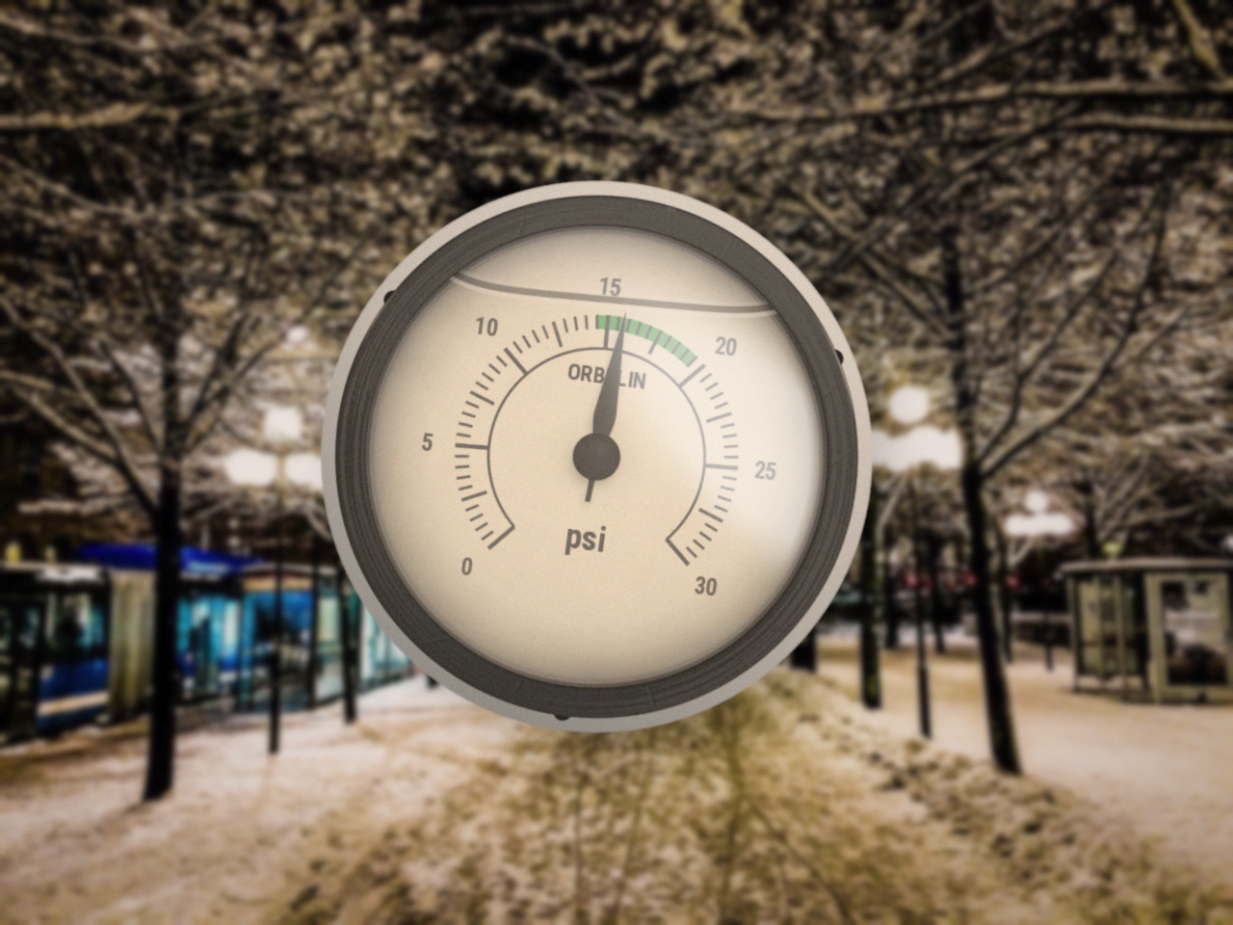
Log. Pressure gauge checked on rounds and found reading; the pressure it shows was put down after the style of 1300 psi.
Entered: 15.75 psi
